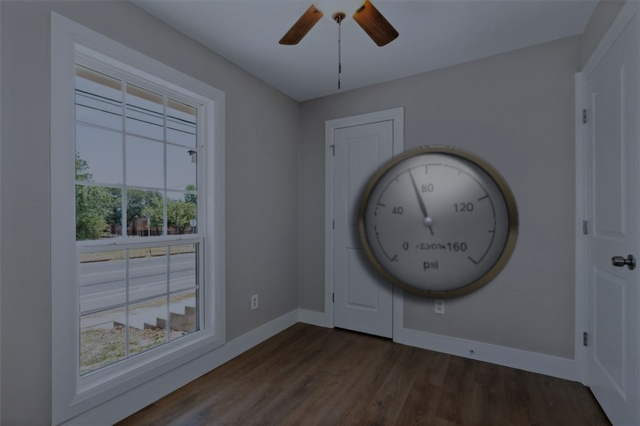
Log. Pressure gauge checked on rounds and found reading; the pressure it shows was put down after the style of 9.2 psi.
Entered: 70 psi
